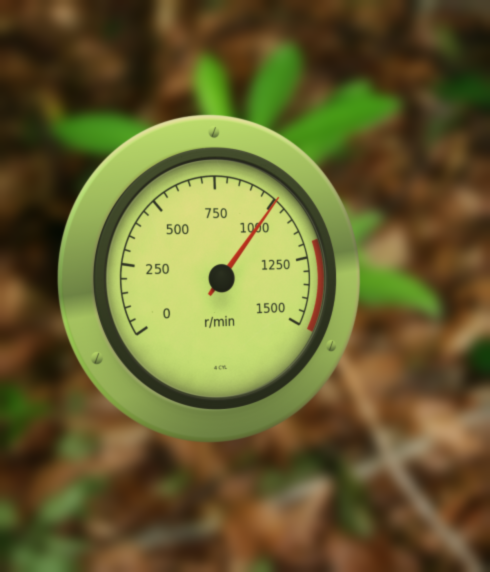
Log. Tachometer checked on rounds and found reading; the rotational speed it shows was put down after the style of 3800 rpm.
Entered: 1000 rpm
